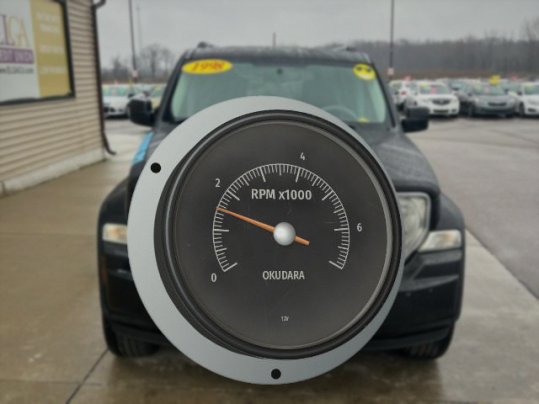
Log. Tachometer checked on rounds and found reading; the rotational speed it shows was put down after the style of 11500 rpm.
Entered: 1500 rpm
